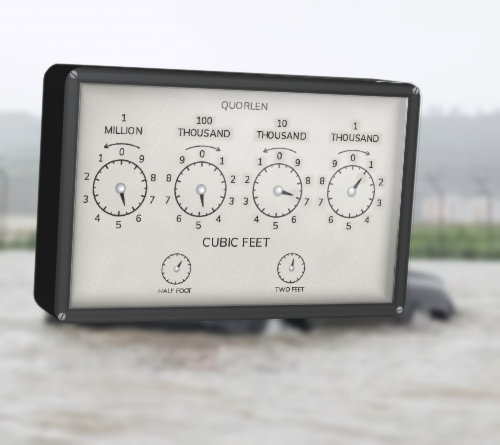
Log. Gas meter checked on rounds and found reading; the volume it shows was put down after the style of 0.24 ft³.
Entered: 547100 ft³
